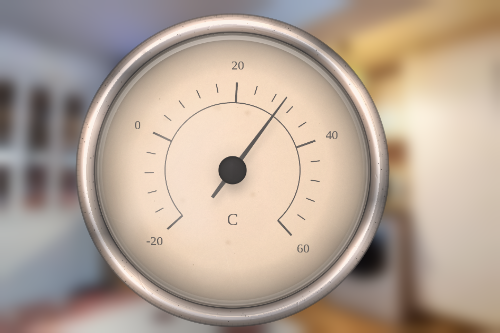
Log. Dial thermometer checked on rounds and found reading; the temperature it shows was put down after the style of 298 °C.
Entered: 30 °C
